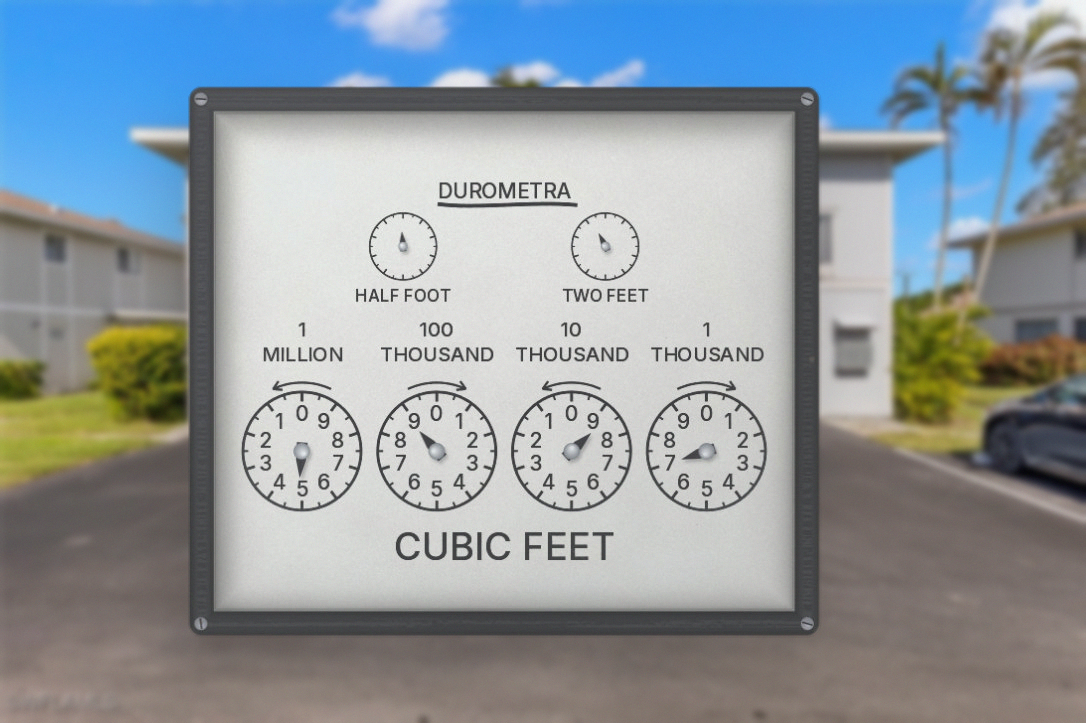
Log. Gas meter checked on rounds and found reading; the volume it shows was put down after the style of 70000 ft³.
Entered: 488700 ft³
